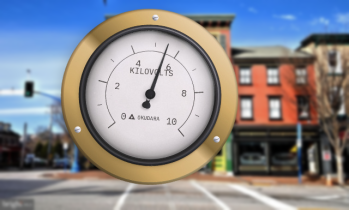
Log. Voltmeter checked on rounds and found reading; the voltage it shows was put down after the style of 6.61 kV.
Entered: 5.5 kV
